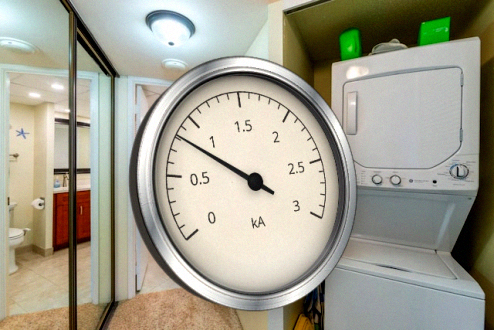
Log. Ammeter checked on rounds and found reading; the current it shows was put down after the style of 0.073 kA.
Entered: 0.8 kA
